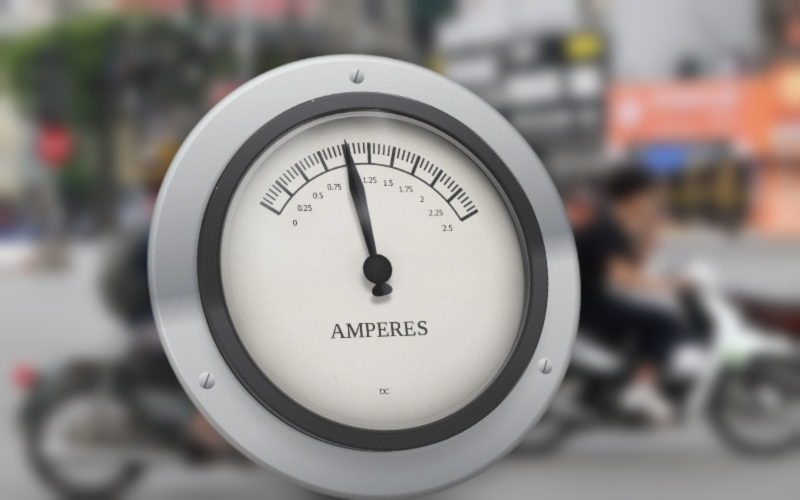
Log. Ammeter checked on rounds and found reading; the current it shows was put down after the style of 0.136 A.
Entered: 1 A
